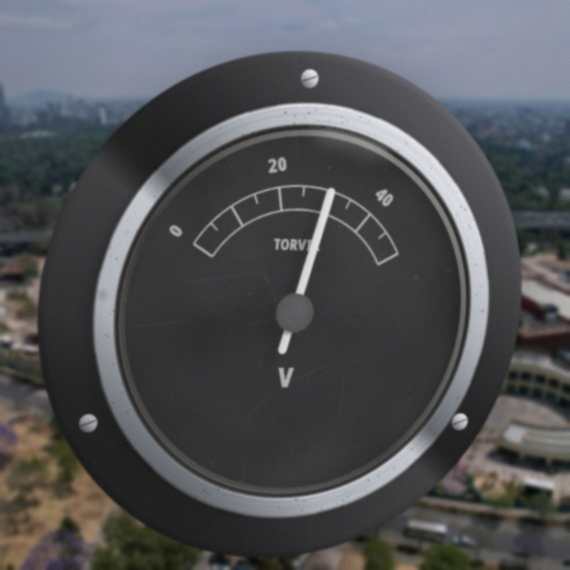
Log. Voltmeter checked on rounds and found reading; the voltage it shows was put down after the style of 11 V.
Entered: 30 V
